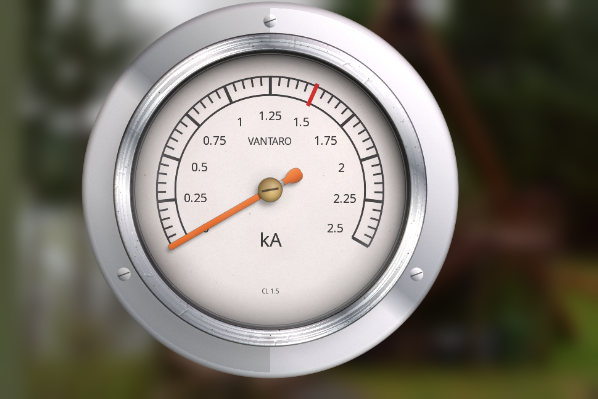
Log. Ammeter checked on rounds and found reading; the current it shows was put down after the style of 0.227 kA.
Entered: 0 kA
